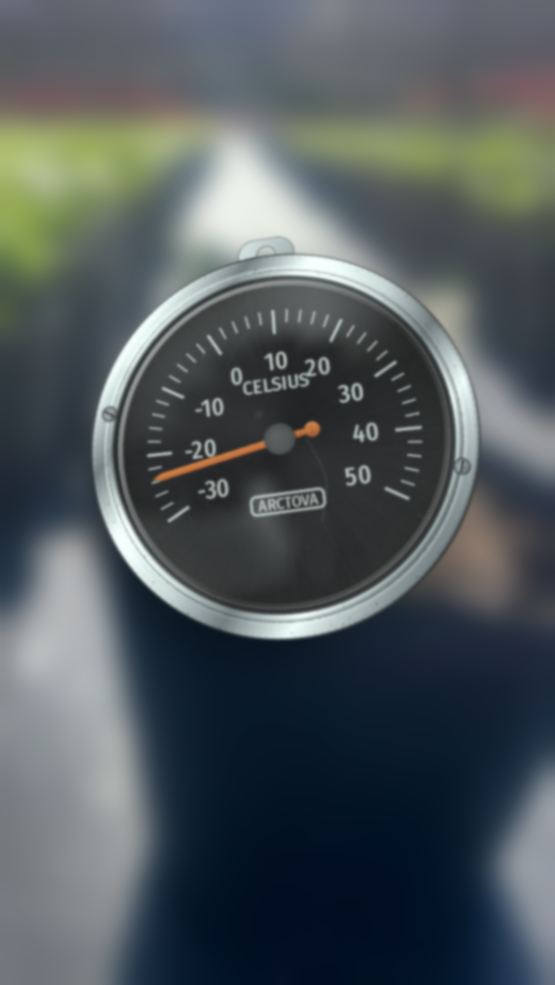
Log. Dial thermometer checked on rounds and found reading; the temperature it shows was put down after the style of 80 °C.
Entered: -24 °C
